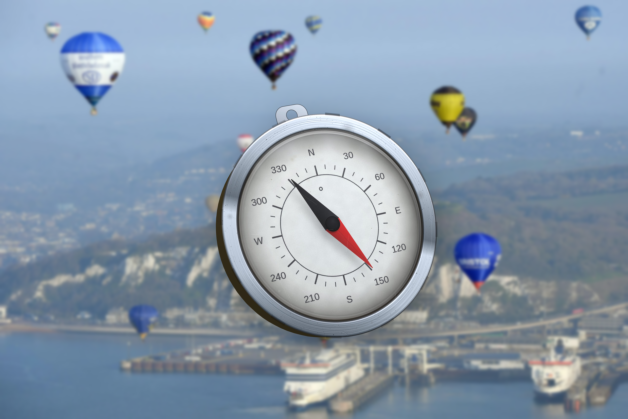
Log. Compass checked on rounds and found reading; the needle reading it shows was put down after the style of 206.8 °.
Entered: 150 °
